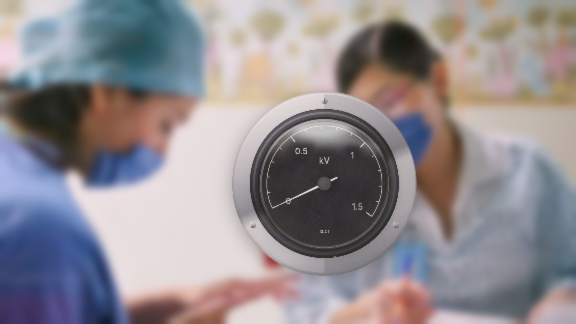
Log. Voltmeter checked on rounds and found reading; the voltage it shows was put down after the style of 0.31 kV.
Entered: 0 kV
